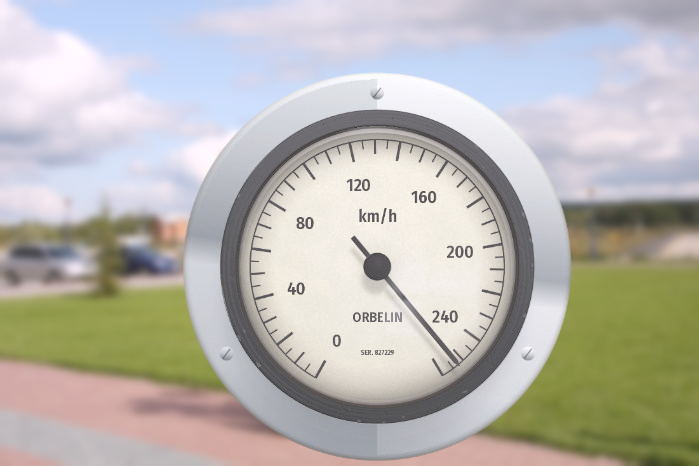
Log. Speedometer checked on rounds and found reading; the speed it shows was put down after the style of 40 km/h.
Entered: 252.5 km/h
